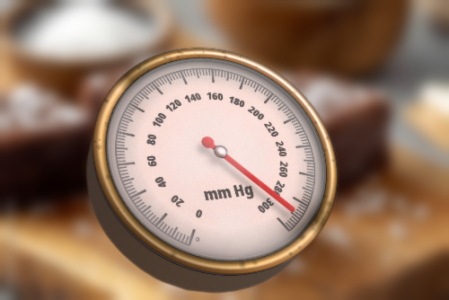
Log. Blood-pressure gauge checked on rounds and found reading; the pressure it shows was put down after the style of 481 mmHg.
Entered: 290 mmHg
